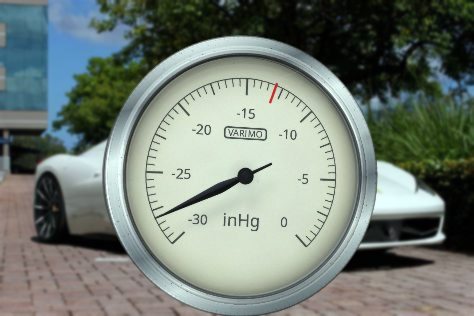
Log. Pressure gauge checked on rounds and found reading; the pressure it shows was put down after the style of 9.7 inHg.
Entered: -28 inHg
